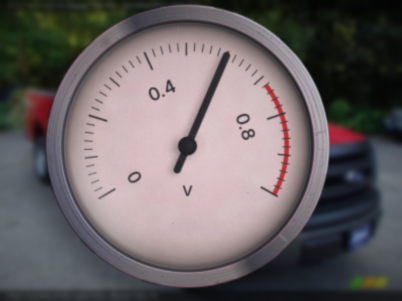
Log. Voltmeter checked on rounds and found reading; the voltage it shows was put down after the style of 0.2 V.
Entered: 0.6 V
